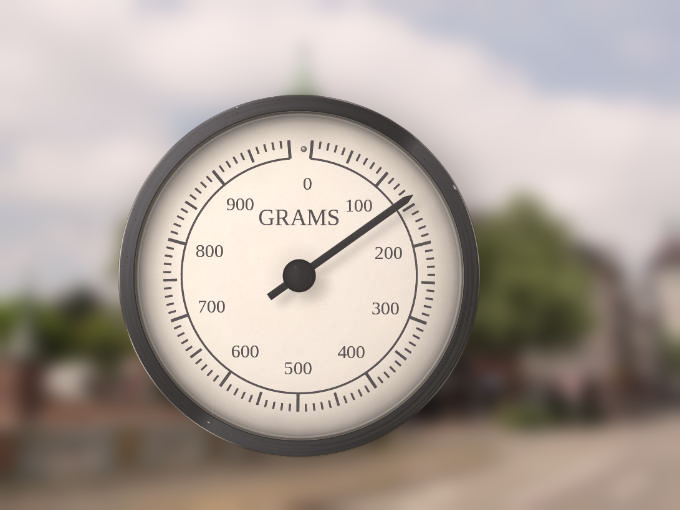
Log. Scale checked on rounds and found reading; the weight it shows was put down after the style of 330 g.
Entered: 140 g
